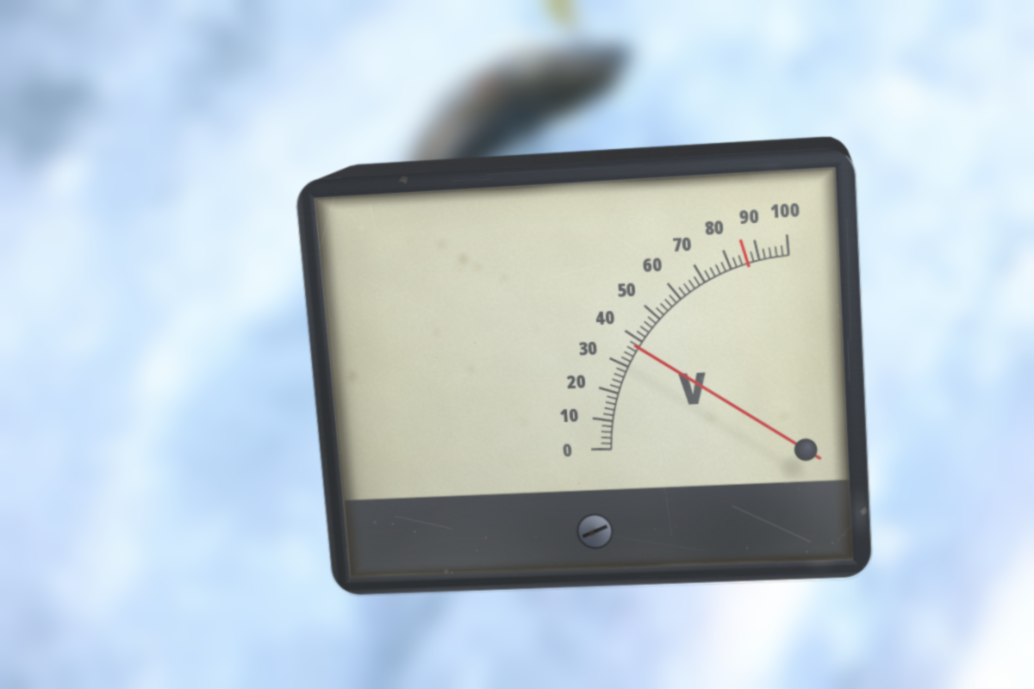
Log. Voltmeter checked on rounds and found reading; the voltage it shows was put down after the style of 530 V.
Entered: 38 V
